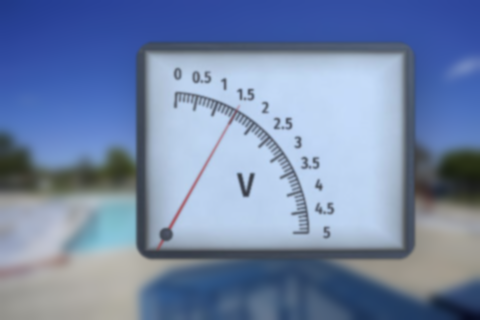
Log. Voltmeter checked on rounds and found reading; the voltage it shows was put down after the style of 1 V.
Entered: 1.5 V
